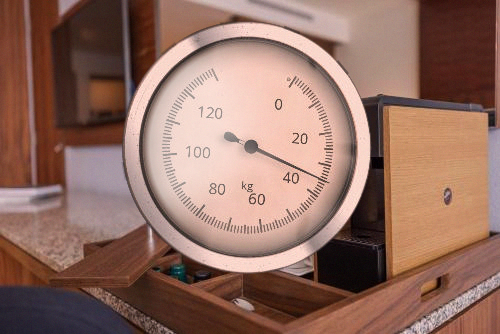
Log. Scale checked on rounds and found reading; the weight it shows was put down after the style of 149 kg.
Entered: 35 kg
